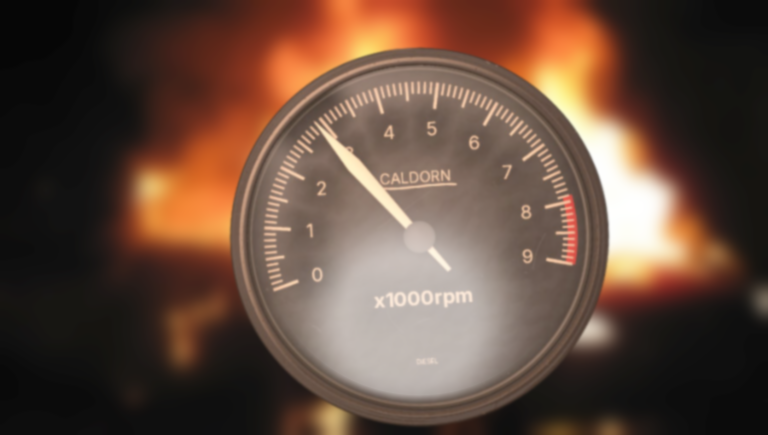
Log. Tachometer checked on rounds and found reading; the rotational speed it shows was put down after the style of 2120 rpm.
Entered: 2900 rpm
